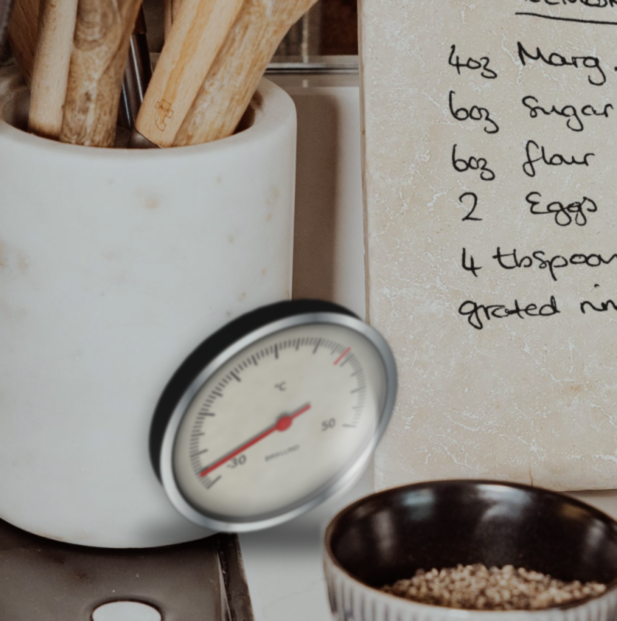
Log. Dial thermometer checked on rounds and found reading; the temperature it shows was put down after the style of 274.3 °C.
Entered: -25 °C
